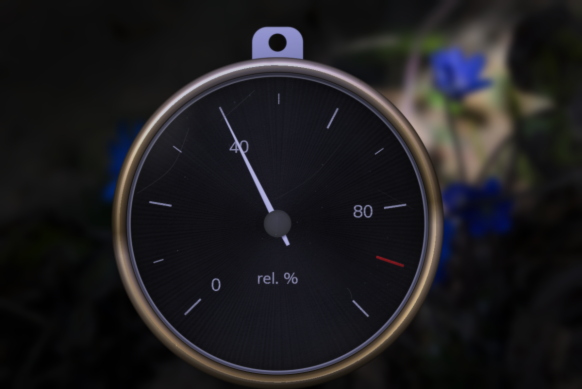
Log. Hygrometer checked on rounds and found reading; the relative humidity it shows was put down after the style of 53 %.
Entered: 40 %
